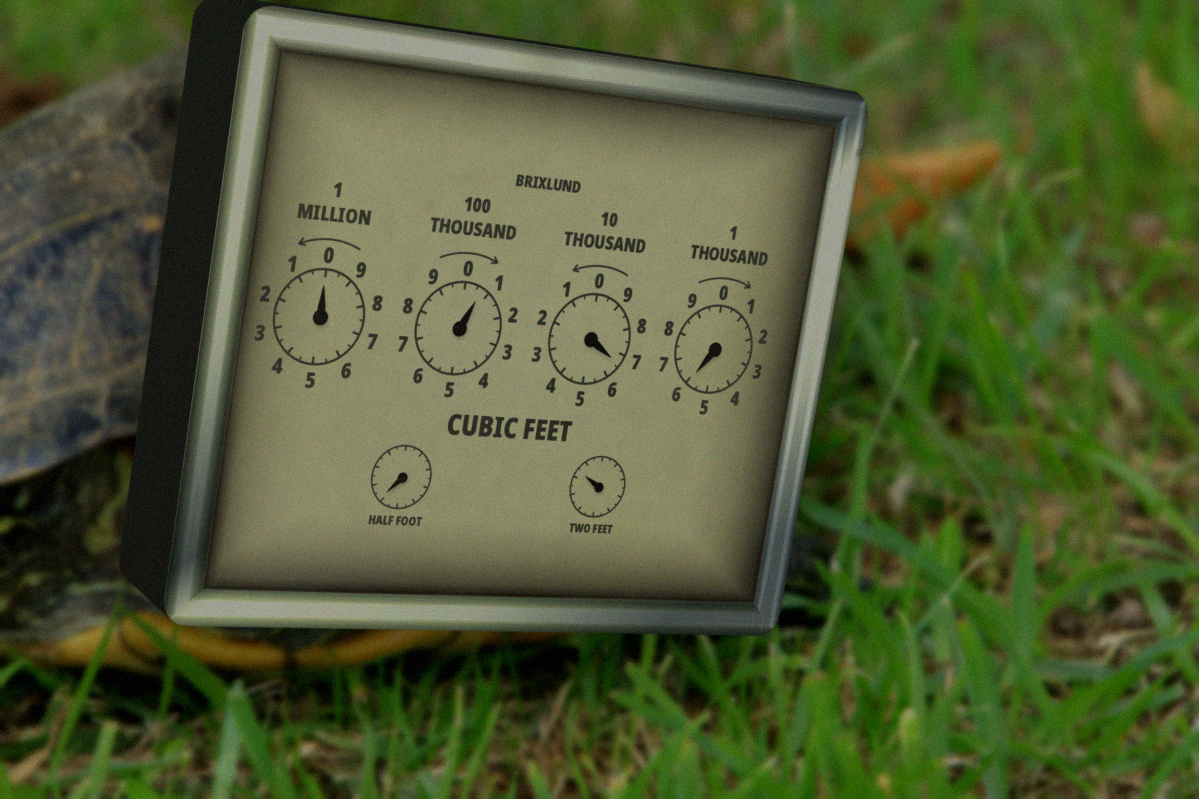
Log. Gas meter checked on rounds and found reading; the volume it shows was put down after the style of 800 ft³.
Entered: 6600 ft³
